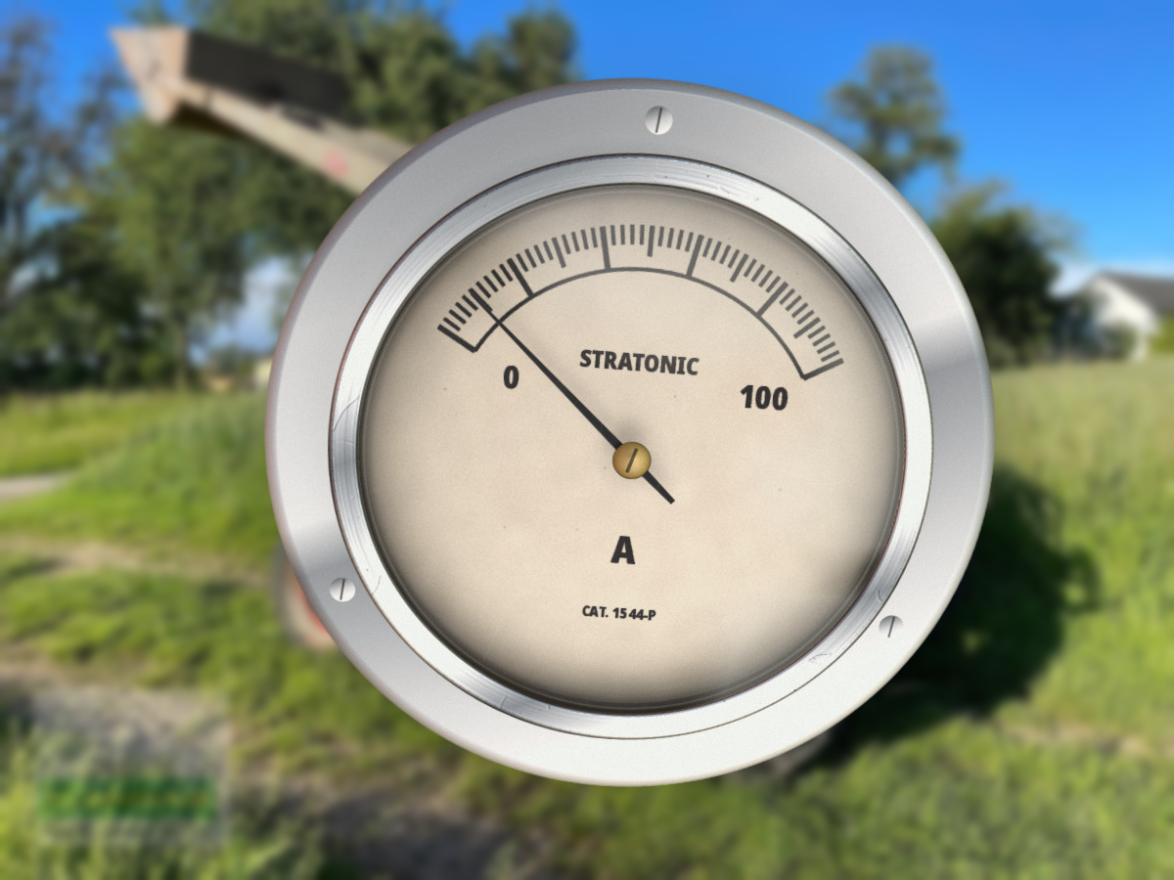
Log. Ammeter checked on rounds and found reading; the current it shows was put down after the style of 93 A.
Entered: 10 A
